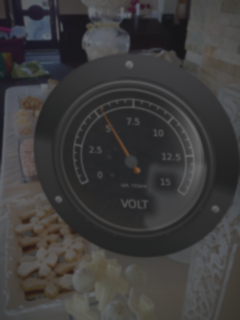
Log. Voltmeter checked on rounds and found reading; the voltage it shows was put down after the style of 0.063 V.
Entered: 5.5 V
